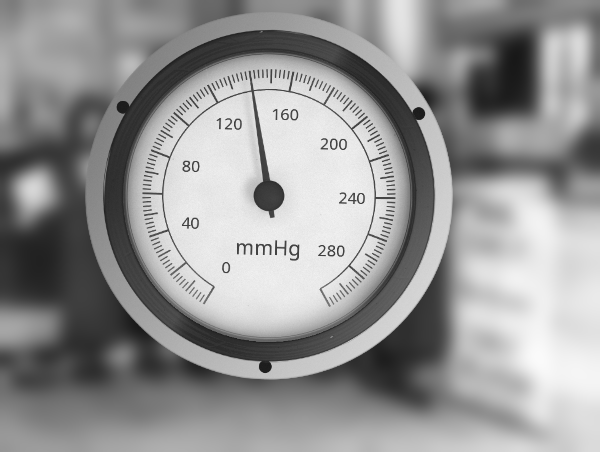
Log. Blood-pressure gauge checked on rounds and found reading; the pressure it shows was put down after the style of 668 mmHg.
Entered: 140 mmHg
